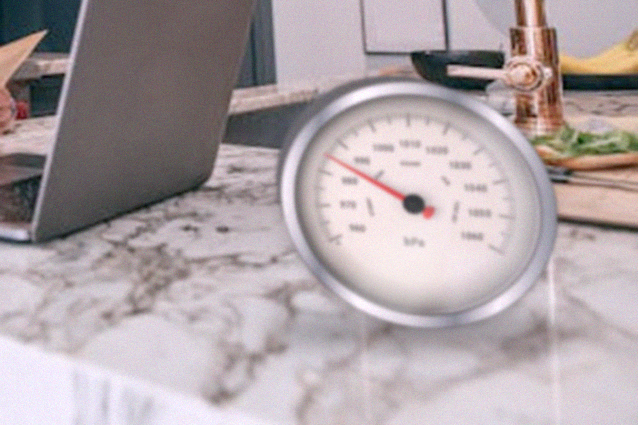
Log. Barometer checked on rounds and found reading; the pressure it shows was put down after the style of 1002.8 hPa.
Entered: 985 hPa
